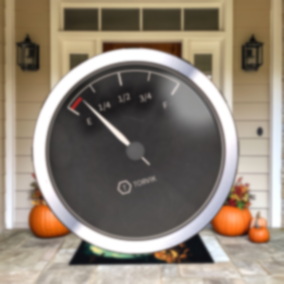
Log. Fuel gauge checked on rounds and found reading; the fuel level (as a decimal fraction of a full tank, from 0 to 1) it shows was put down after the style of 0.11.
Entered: 0.125
